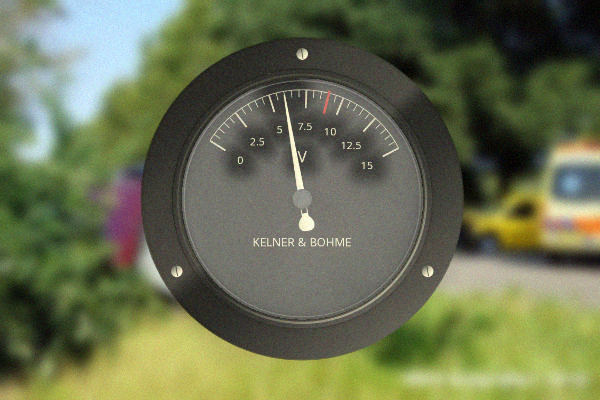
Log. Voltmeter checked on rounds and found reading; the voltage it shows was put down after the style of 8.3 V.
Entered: 6 V
